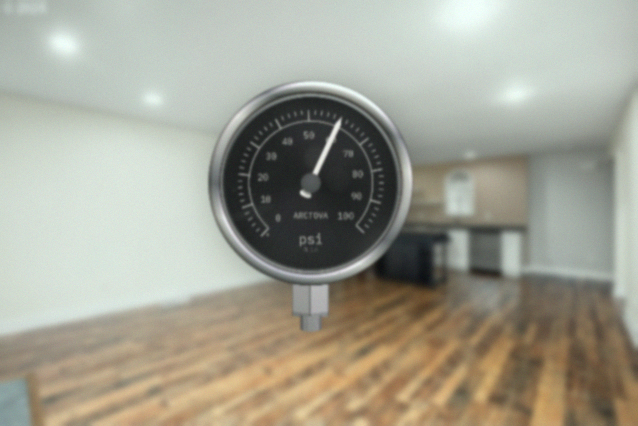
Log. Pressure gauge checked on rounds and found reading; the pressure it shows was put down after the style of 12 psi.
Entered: 60 psi
